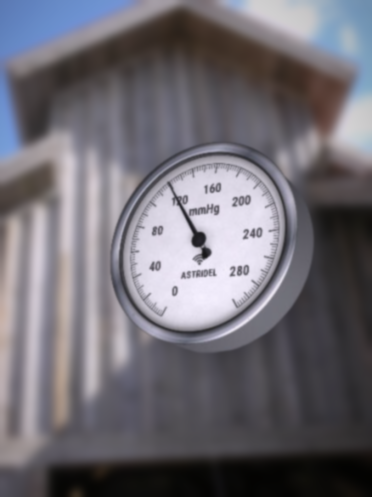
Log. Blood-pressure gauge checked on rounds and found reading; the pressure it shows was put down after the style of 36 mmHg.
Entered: 120 mmHg
